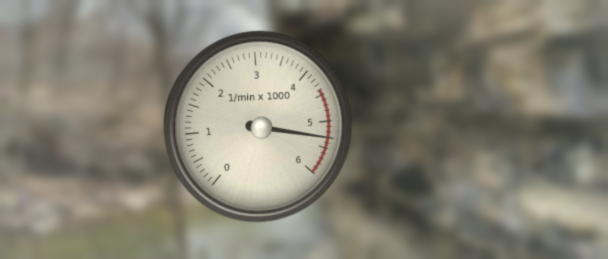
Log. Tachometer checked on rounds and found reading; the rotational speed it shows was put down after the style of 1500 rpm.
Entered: 5300 rpm
